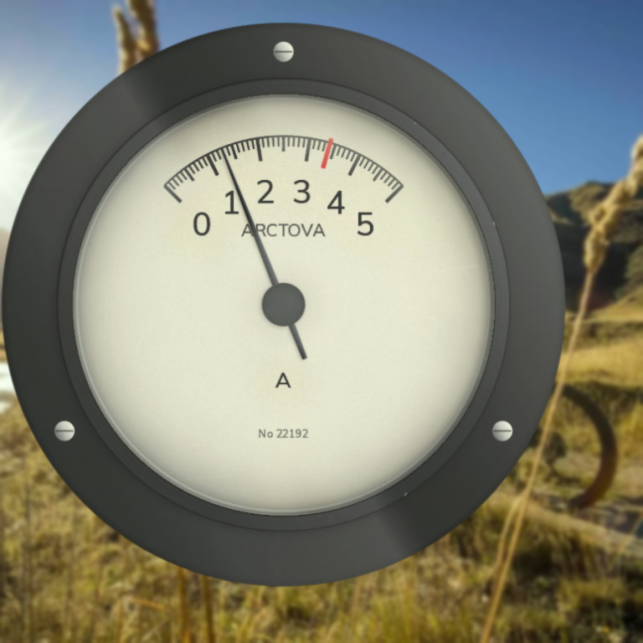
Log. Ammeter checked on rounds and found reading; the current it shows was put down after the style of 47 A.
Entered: 1.3 A
